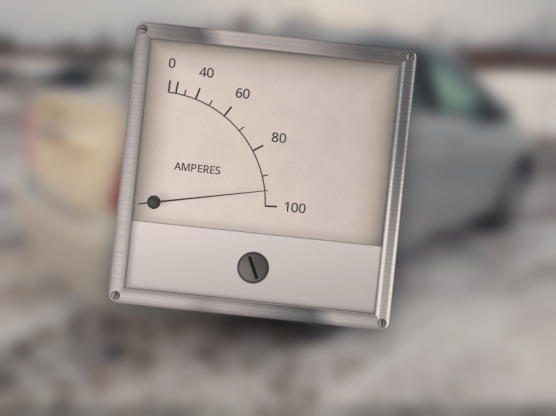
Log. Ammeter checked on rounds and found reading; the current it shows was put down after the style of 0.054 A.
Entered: 95 A
